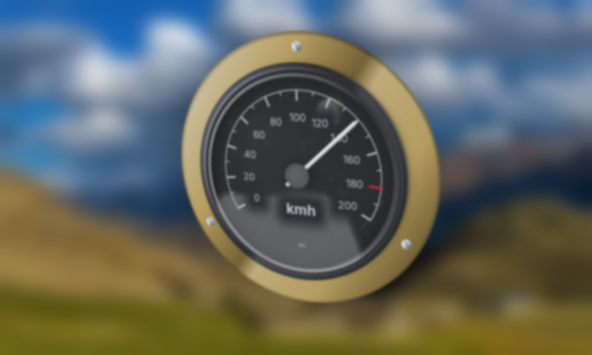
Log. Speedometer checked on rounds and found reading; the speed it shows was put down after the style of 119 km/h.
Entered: 140 km/h
